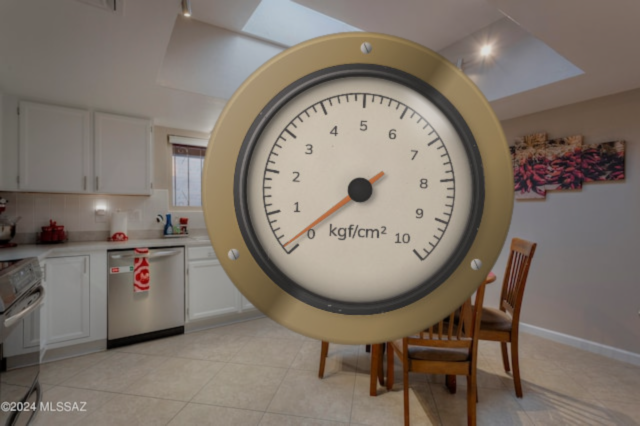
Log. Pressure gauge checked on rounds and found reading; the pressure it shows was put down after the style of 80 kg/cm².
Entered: 0.2 kg/cm²
